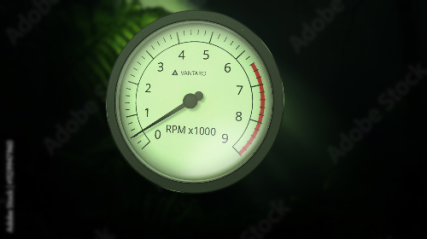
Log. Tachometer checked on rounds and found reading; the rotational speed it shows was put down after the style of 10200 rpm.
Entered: 400 rpm
